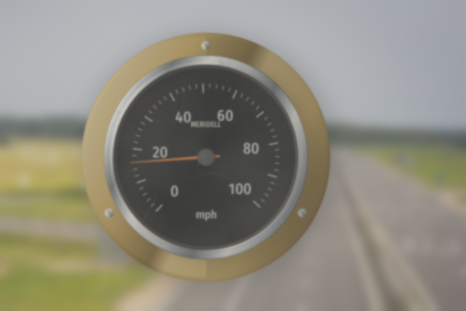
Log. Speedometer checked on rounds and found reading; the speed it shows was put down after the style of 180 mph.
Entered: 16 mph
